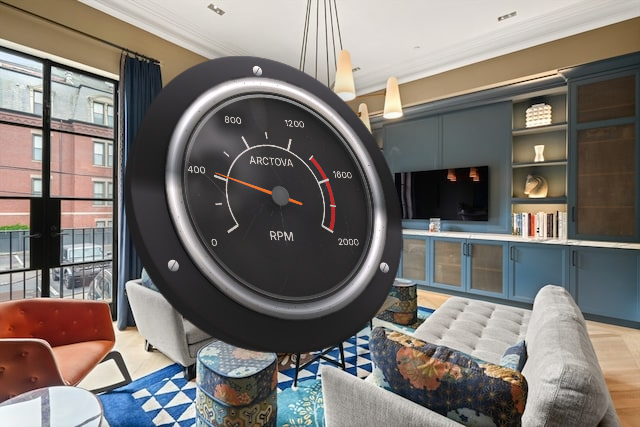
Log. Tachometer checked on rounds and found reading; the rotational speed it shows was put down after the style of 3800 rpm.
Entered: 400 rpm
